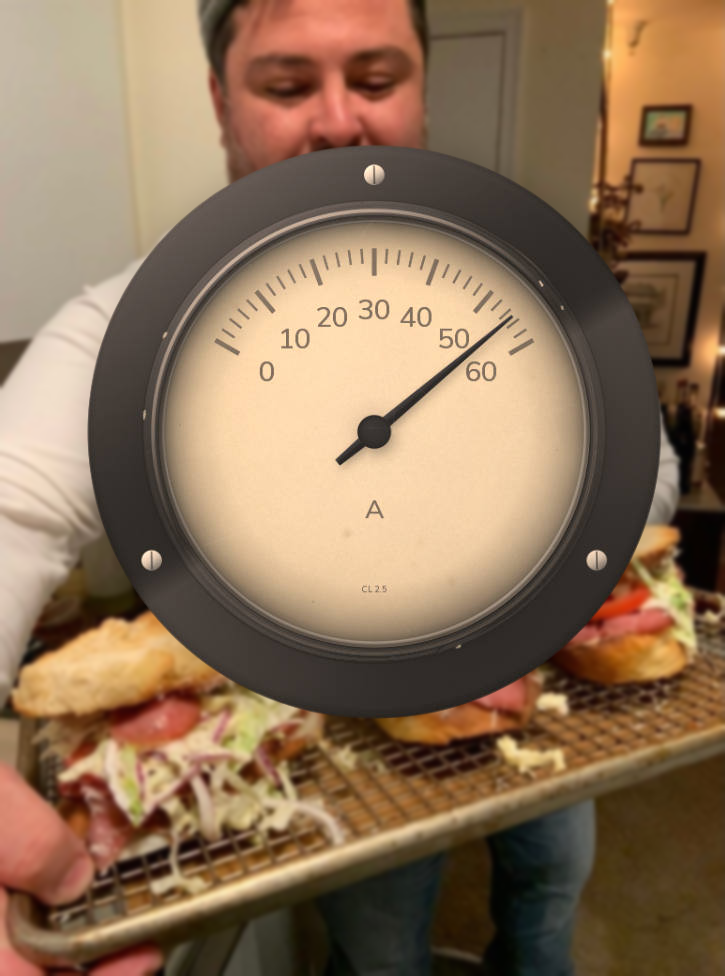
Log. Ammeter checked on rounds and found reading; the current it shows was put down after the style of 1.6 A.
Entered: 55 A
